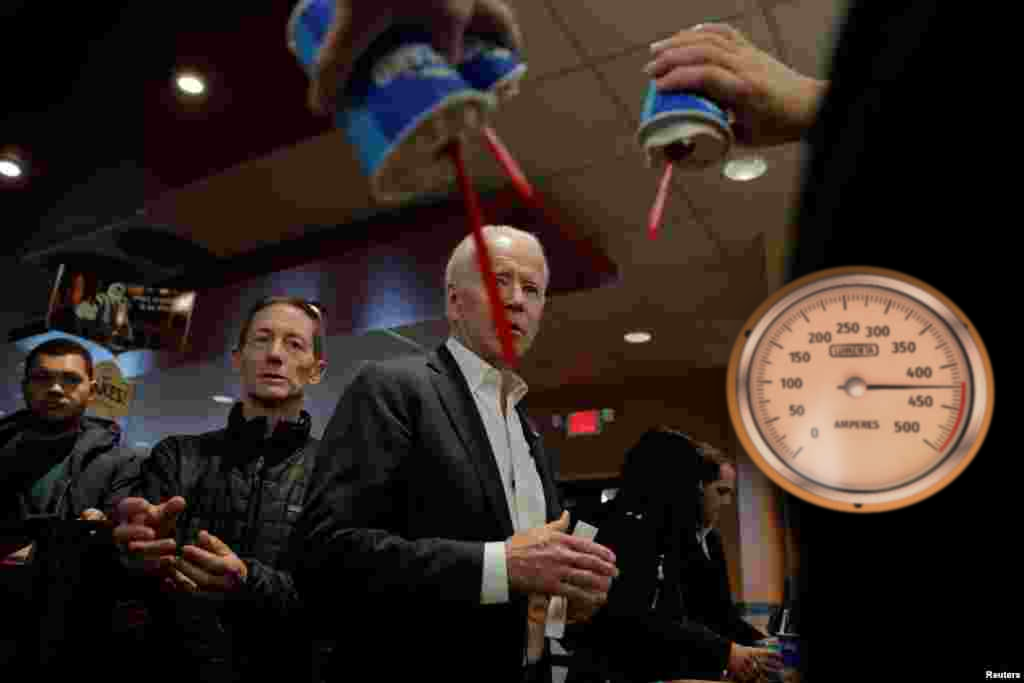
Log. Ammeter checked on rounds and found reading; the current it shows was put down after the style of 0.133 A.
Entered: 425 A
